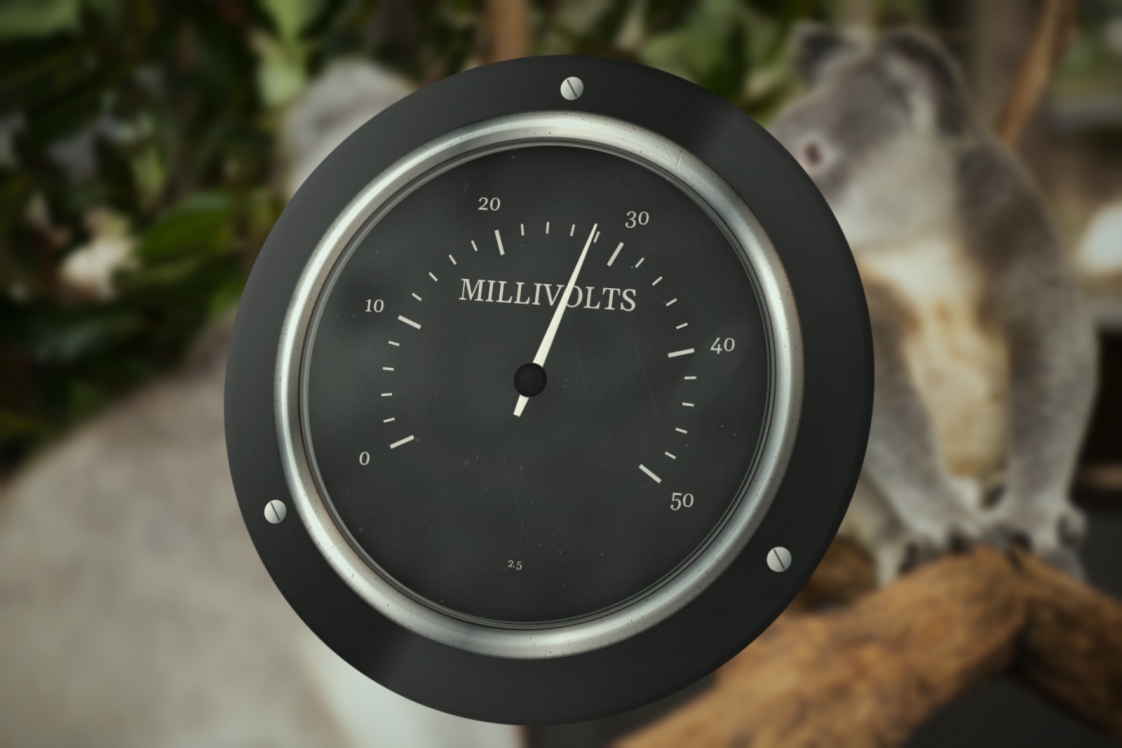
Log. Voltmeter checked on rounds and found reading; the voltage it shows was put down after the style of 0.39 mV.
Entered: 28 mV
